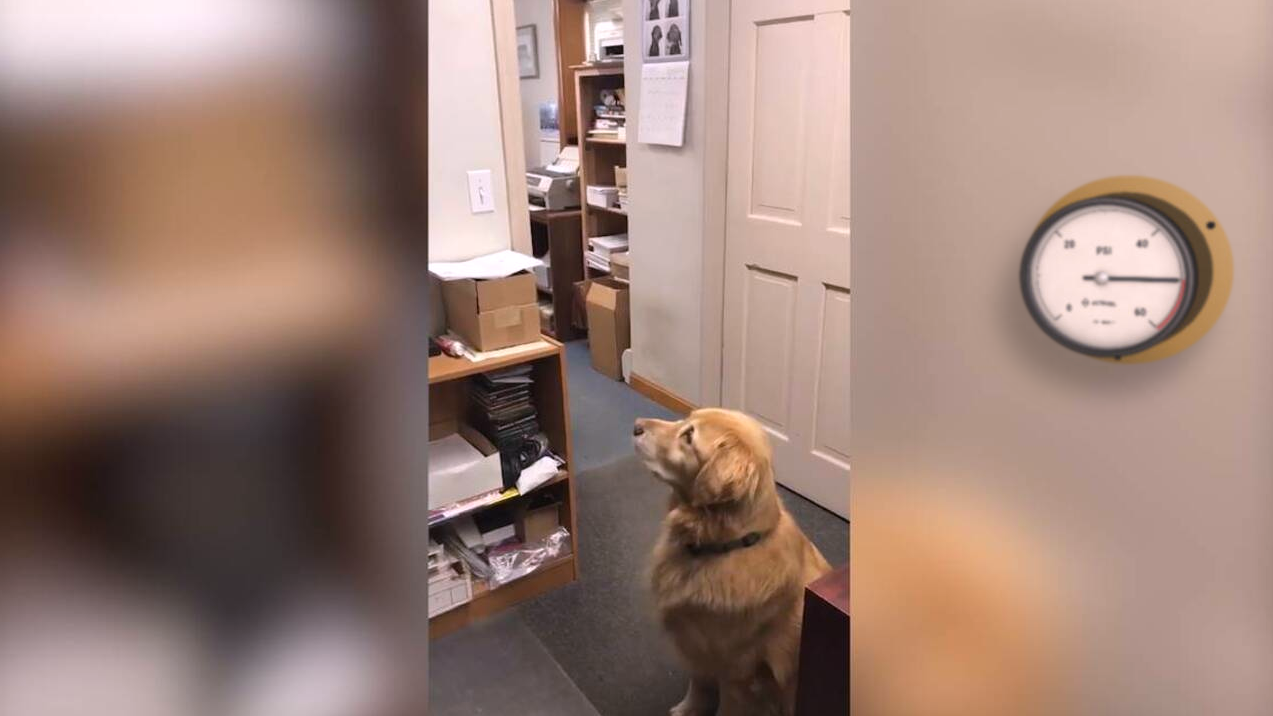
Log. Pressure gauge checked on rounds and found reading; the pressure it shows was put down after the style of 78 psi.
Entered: 50 psi
